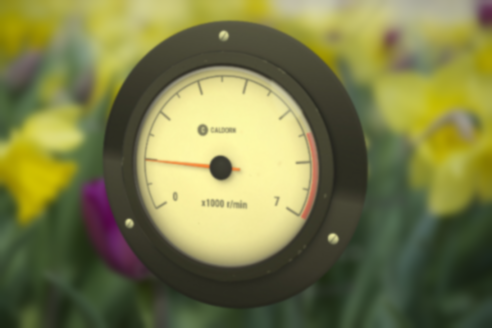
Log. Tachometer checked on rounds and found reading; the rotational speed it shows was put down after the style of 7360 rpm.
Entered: 1000 rpm
